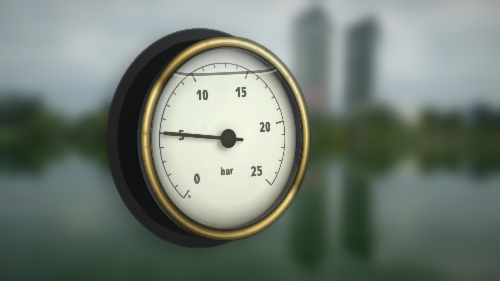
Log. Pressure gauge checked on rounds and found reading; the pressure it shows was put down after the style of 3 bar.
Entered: 5 bar
